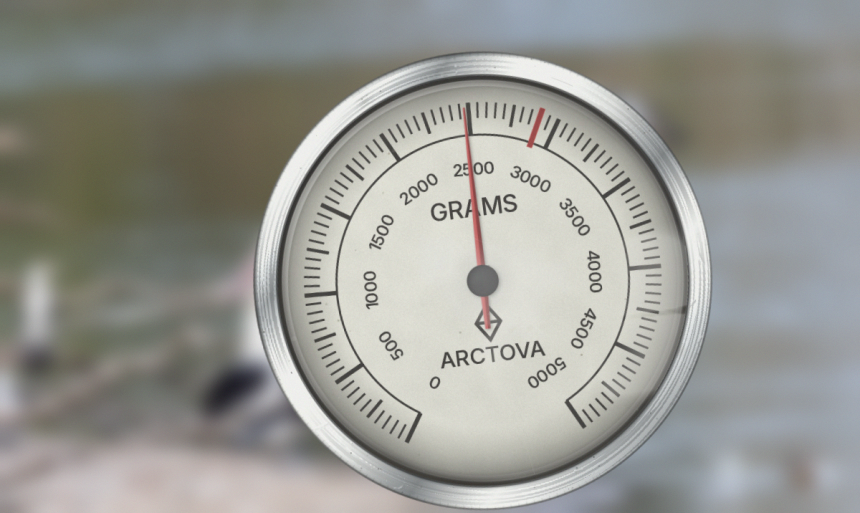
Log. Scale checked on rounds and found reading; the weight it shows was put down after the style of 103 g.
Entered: 2475 g
